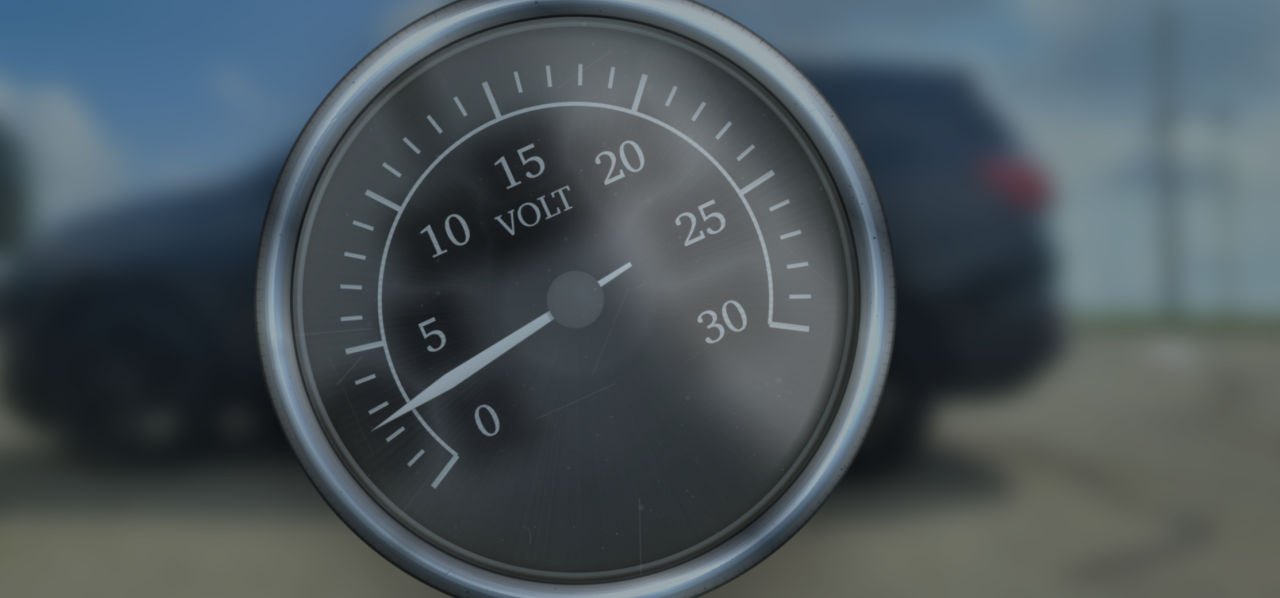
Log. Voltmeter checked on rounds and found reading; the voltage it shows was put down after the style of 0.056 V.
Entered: 2.5 V
